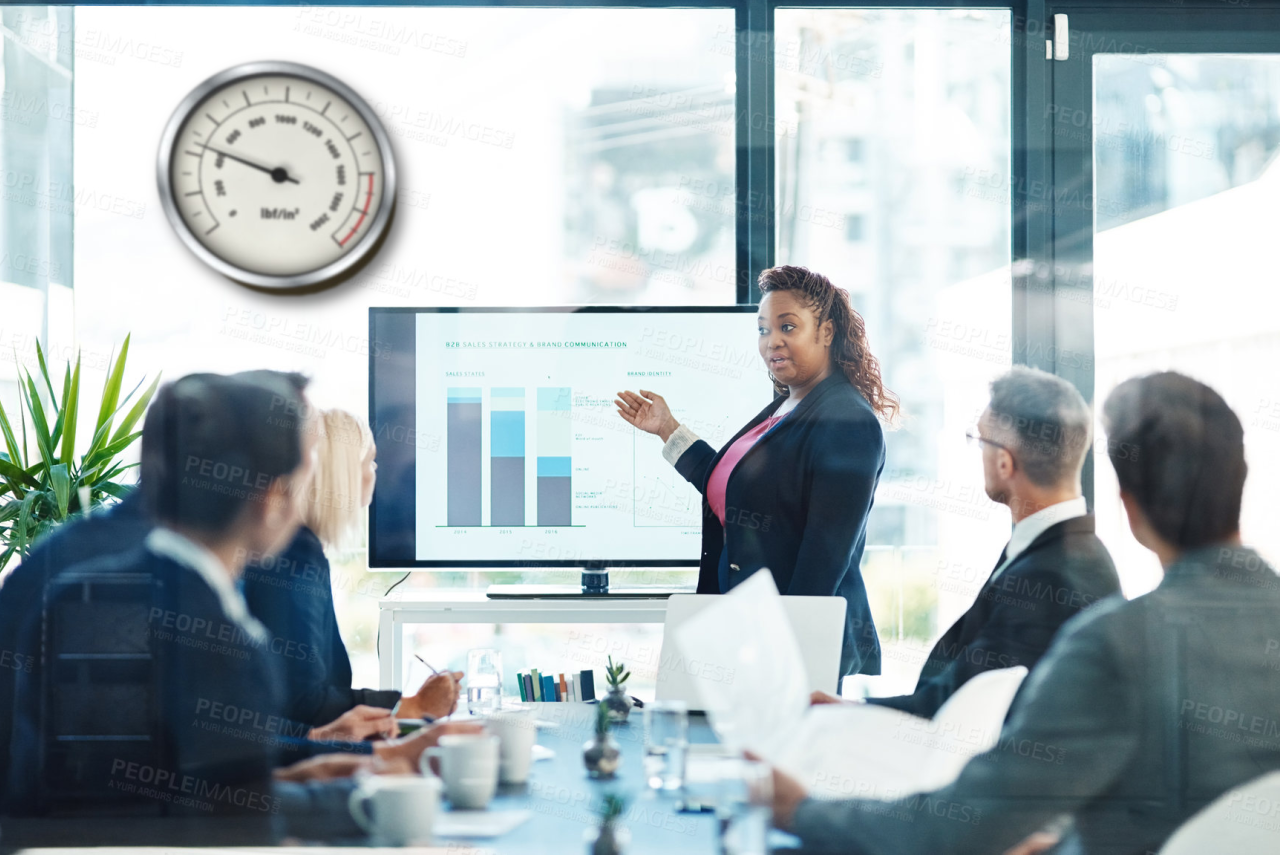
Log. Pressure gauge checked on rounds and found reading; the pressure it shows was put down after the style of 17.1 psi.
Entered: 450 psi
